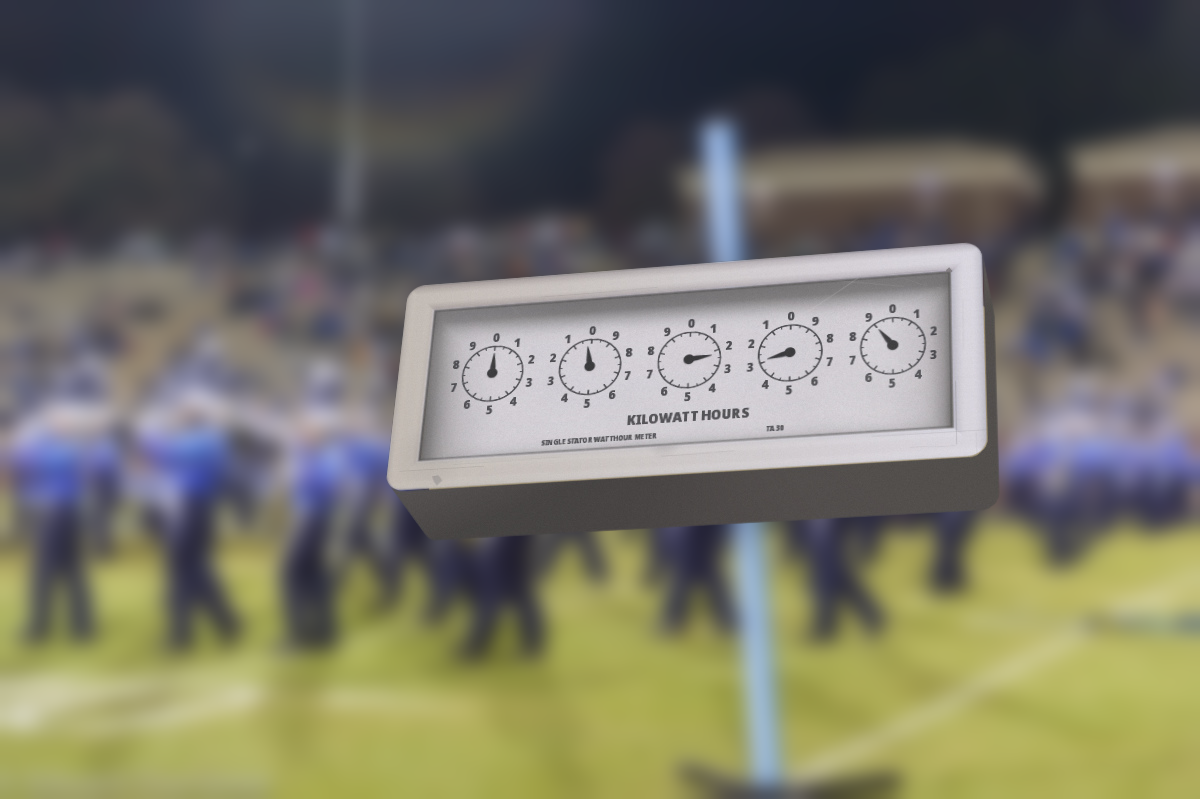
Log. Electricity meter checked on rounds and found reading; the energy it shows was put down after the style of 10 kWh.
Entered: 229 kWh
